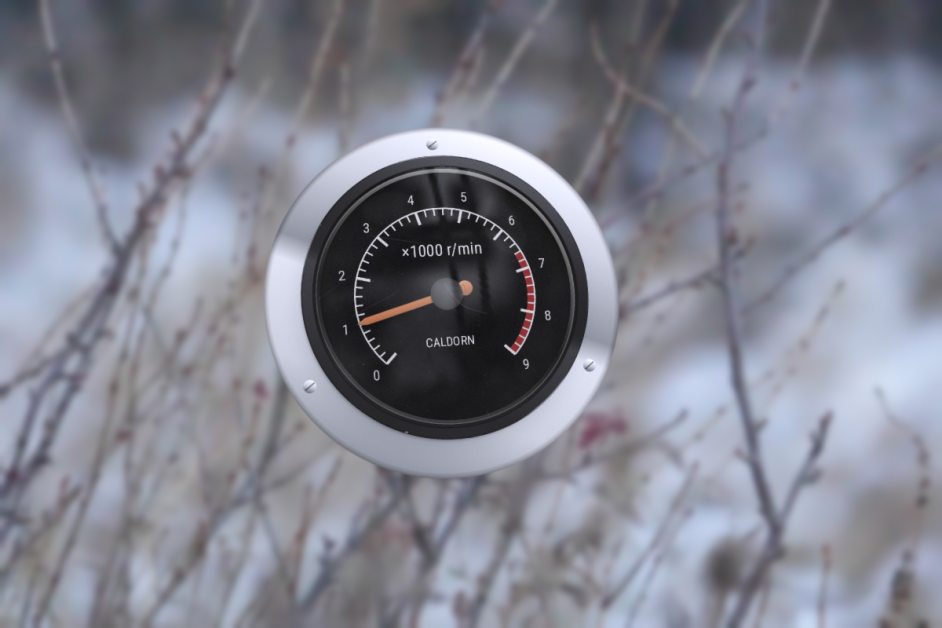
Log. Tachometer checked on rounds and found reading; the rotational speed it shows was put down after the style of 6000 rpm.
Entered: 1000 rpm
